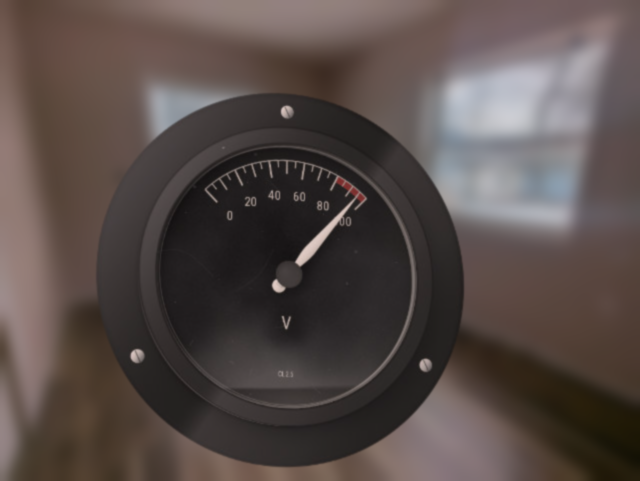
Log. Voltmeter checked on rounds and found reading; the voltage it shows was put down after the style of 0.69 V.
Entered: 95 V
